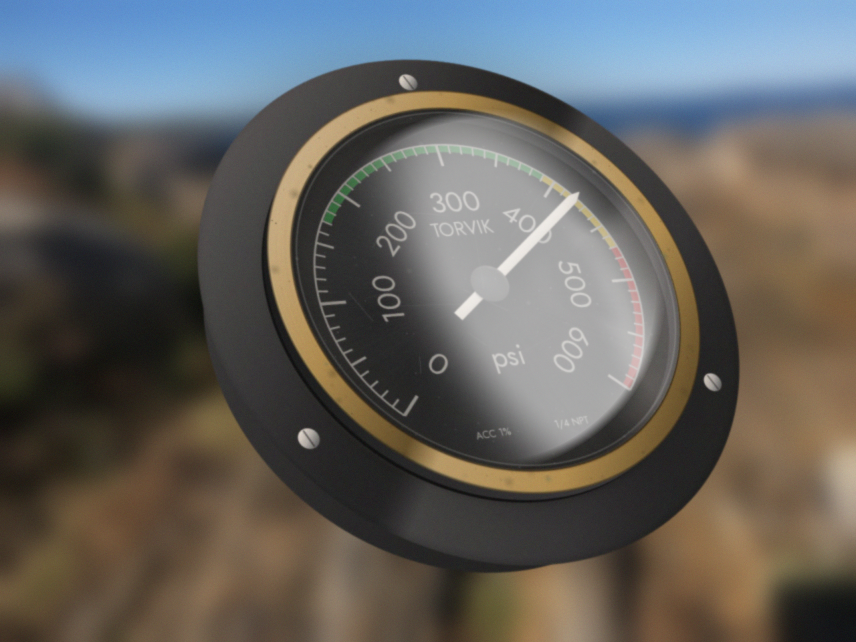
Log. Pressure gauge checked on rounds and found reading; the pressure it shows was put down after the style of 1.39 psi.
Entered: 420 psi
